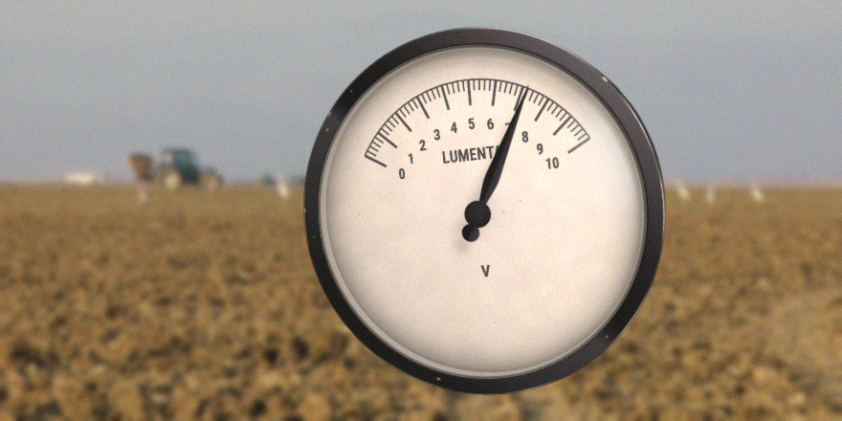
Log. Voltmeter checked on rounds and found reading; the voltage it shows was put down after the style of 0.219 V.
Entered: 7.2 V
